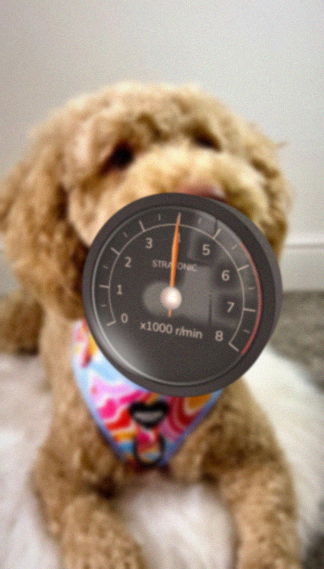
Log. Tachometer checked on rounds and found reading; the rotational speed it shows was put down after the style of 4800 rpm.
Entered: 4000 rpm
